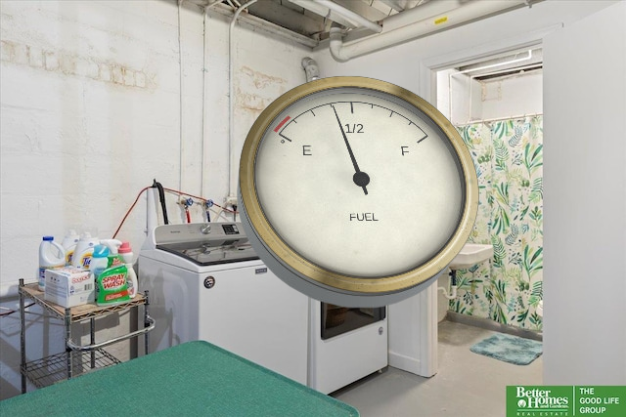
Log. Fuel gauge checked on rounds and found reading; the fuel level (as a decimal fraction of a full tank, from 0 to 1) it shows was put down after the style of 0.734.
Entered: 0.375
